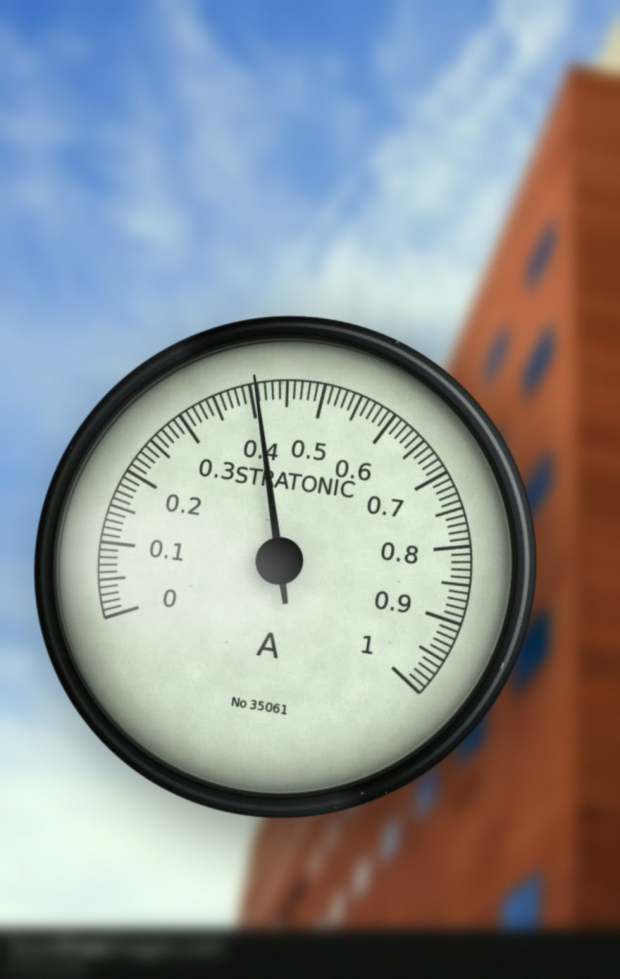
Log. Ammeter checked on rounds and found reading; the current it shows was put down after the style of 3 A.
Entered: 0.41 A
